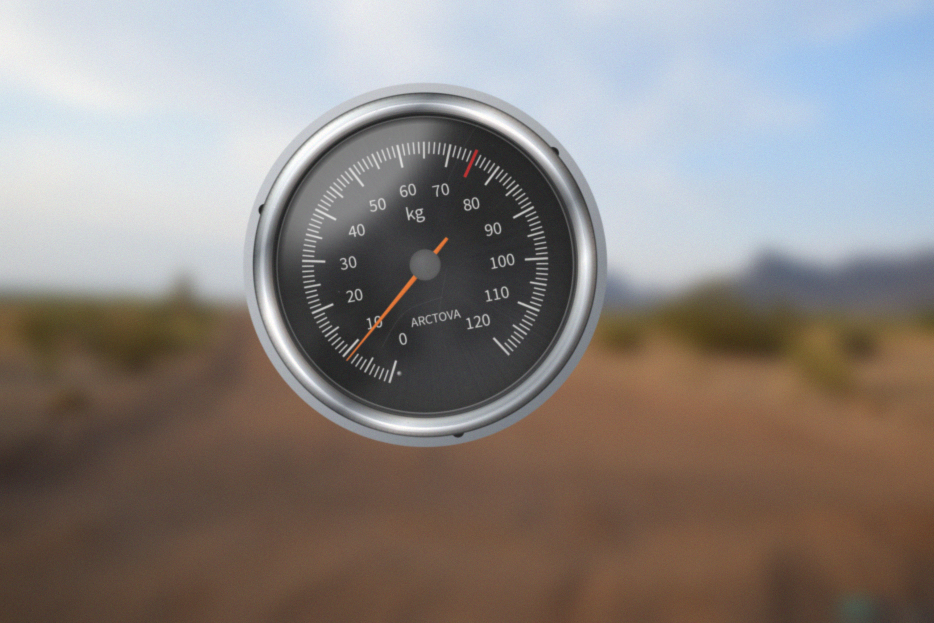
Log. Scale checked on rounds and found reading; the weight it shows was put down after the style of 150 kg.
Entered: 9 kg
